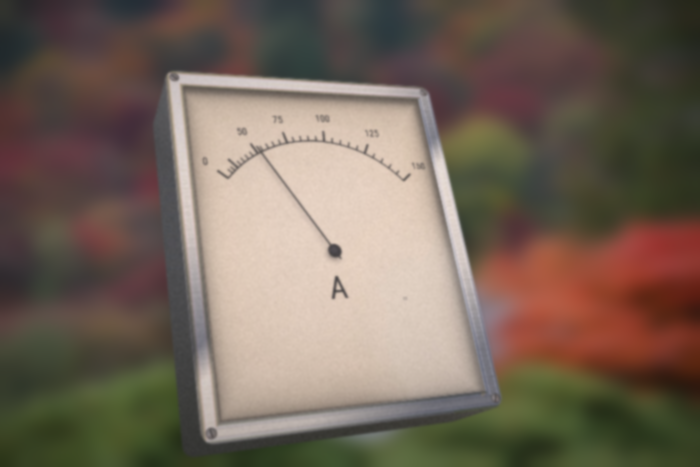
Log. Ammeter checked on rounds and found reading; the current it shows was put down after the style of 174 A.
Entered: 50 A
